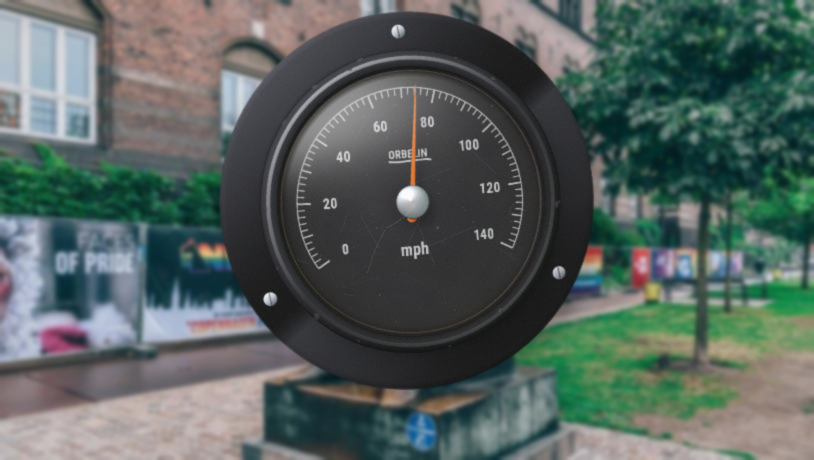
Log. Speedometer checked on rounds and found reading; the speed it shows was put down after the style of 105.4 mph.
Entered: 74 mph
